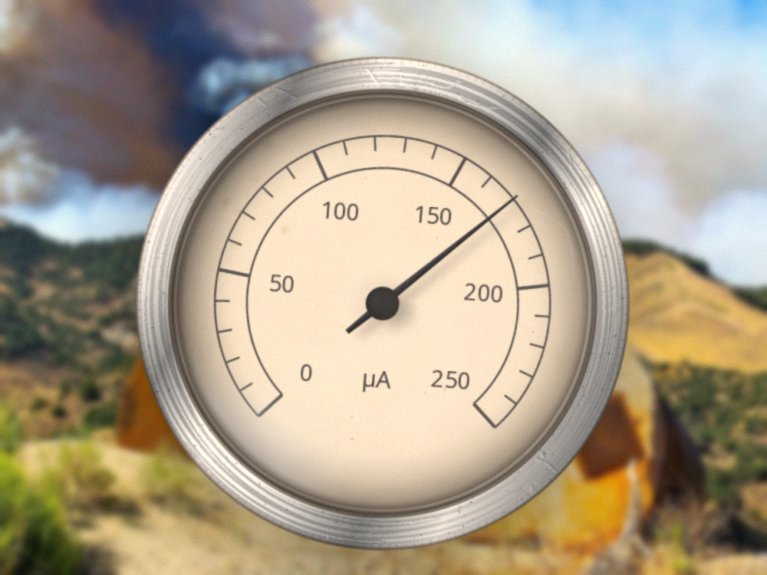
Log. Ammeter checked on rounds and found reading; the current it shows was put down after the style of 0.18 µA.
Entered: 170 µA
